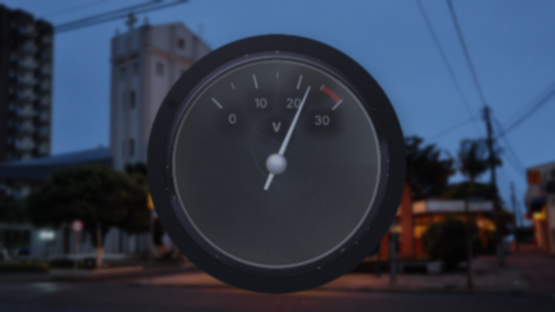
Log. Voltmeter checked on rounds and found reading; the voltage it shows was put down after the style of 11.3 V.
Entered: 22.5 V
